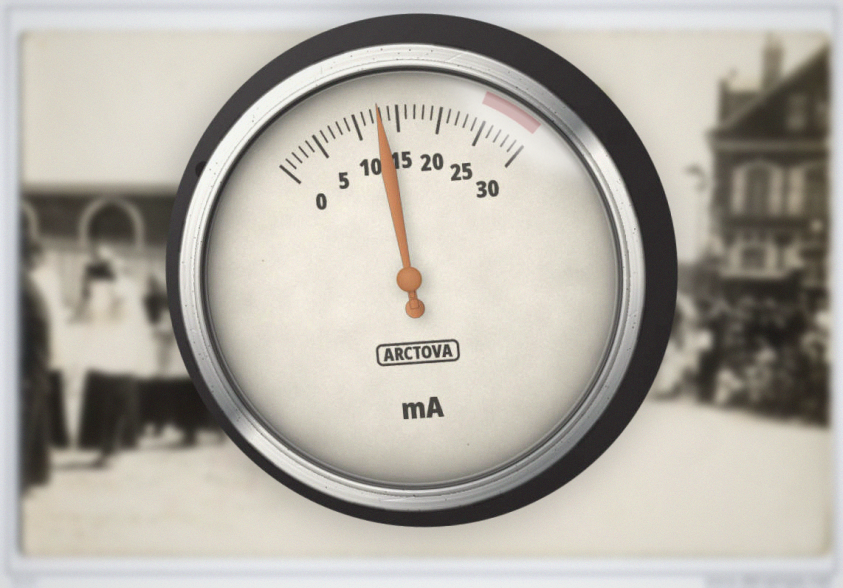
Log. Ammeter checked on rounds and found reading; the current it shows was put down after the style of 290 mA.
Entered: 13 mA
